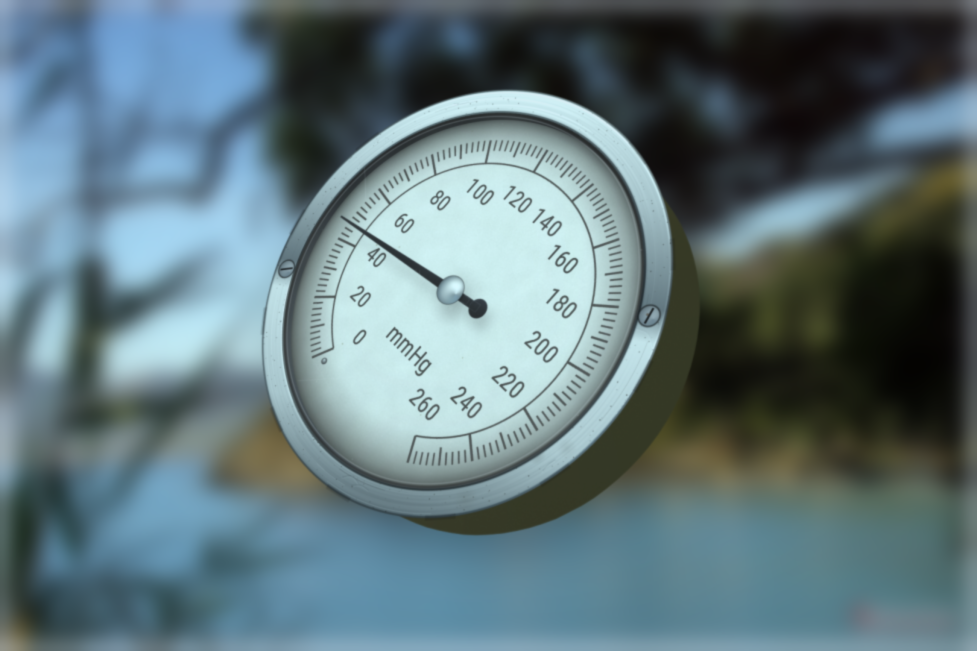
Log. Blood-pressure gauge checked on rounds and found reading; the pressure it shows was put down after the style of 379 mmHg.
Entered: 46 mmHg
